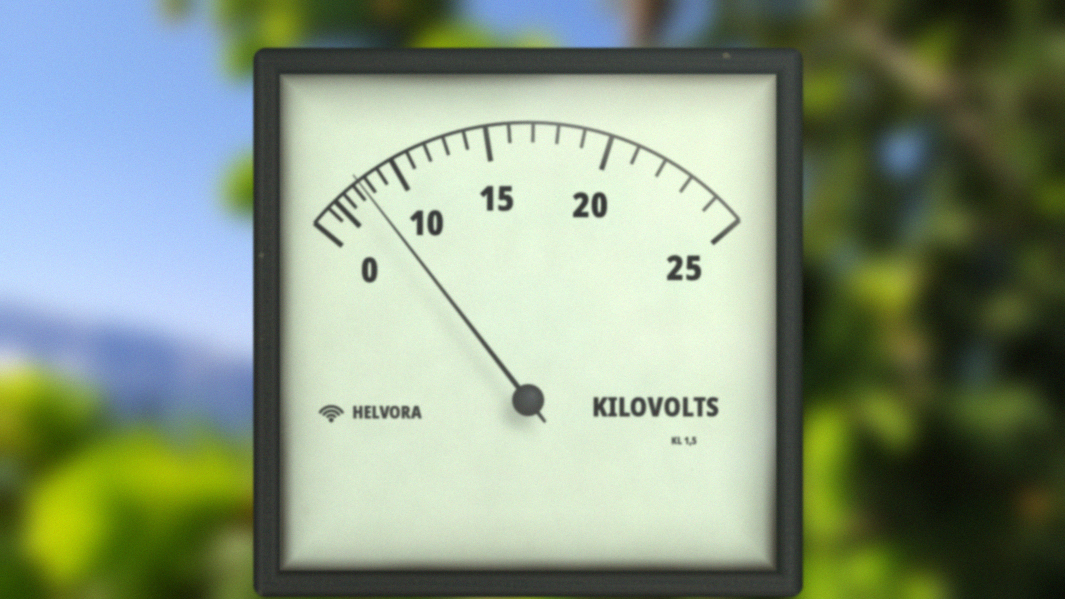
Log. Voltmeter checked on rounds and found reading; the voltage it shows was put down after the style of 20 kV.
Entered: 7.5 kV
